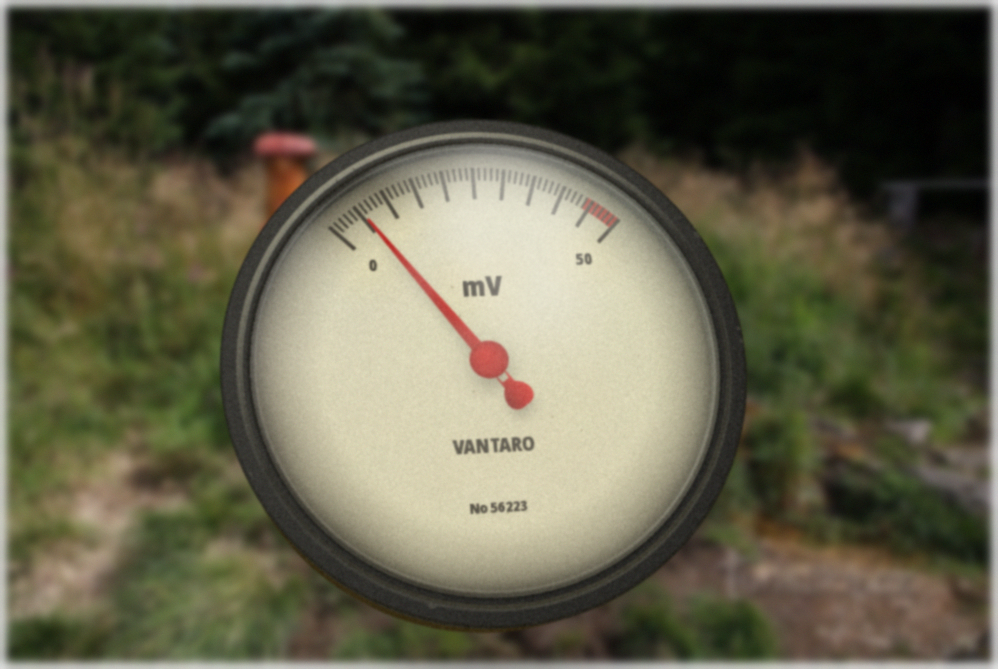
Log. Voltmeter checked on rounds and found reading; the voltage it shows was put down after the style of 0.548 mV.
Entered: 5 mV
